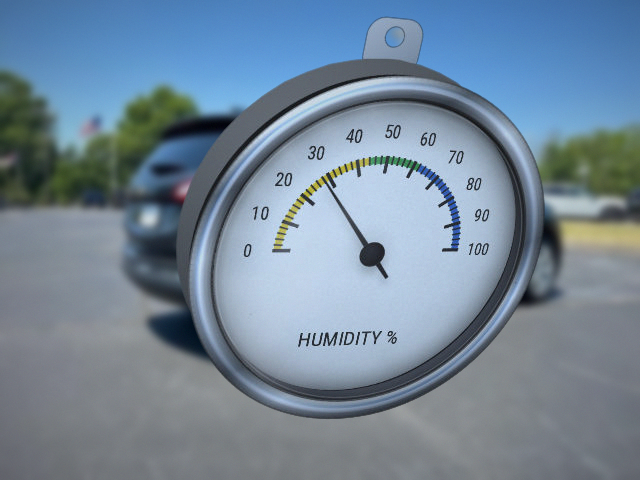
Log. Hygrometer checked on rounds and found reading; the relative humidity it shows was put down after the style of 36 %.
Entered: 28 %
